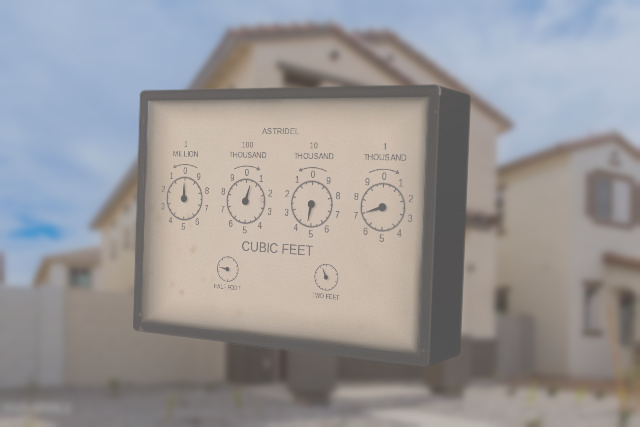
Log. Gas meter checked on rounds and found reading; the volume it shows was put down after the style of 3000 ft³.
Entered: 4700 ft³
